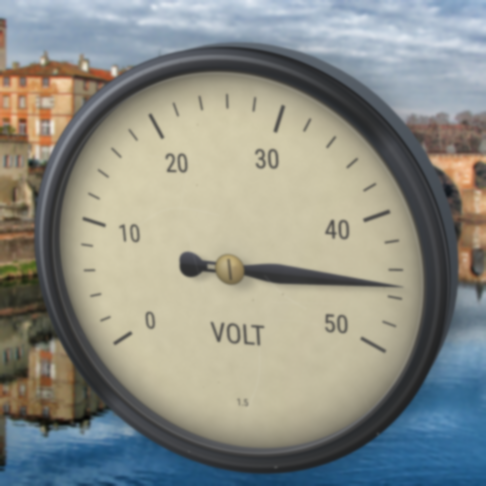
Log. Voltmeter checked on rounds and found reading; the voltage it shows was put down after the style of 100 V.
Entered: 45 V
